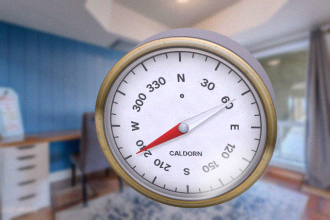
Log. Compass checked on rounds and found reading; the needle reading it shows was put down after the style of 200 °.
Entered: 240 °
